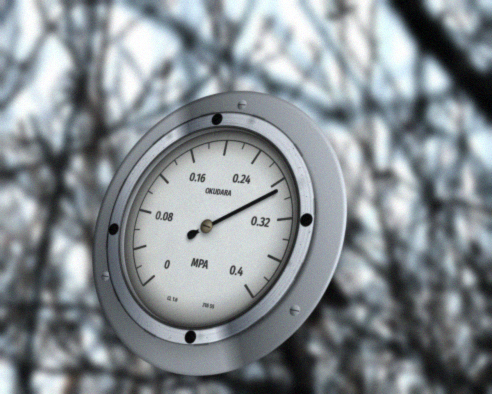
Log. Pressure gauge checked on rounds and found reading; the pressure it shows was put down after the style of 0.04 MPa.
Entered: 0.29 MPa
